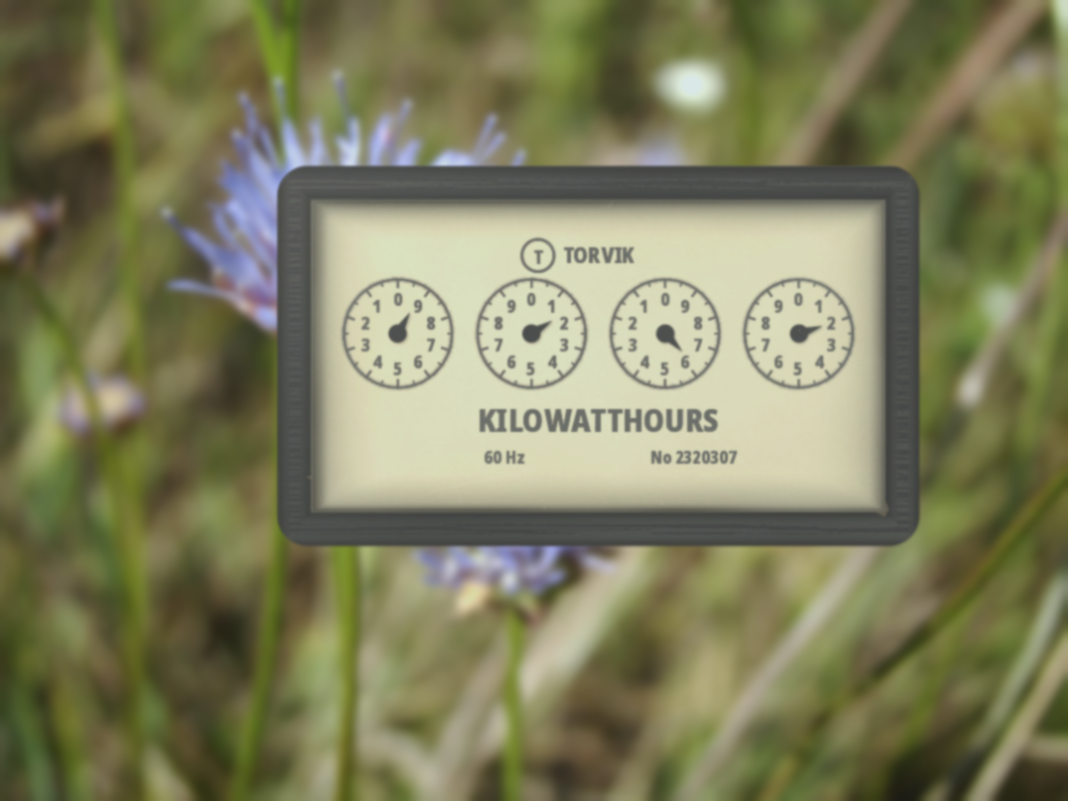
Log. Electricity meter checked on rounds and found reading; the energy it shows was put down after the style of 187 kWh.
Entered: 9162 kWh
